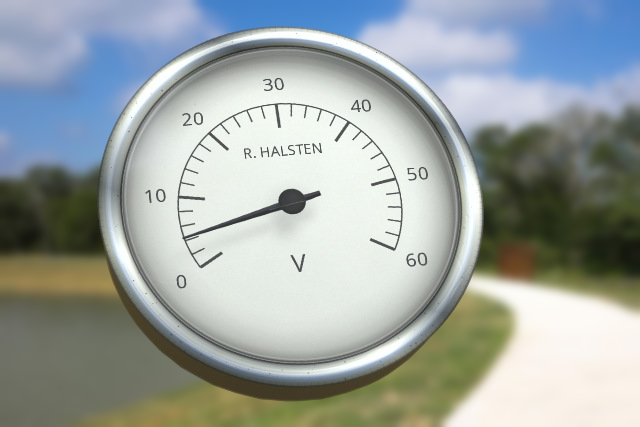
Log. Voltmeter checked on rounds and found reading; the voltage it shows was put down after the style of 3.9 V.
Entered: 4 V
